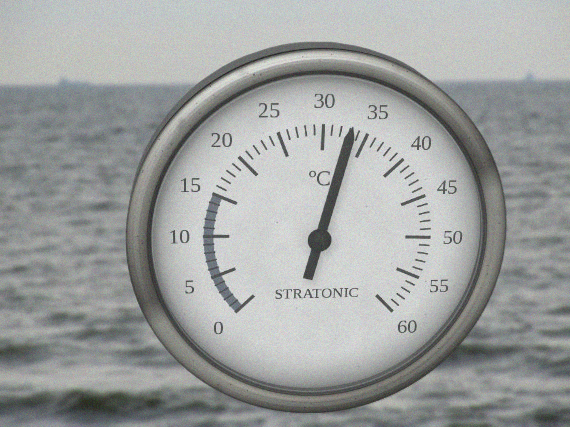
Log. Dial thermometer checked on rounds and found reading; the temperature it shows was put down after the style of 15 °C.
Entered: 33 °C
